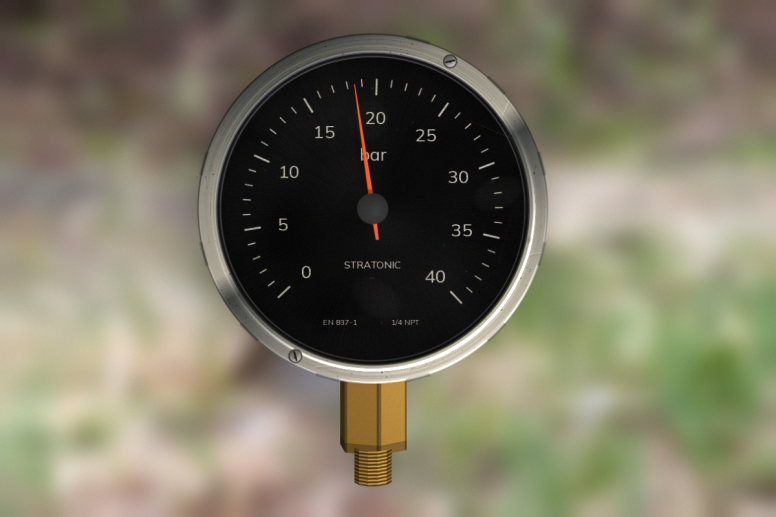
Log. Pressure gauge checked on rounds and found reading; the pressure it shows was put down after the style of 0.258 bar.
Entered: 18.5 bar
